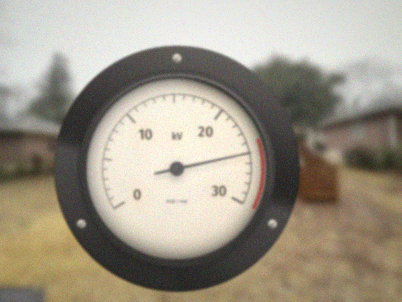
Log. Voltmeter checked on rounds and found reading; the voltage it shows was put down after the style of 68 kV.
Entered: 25 kV
